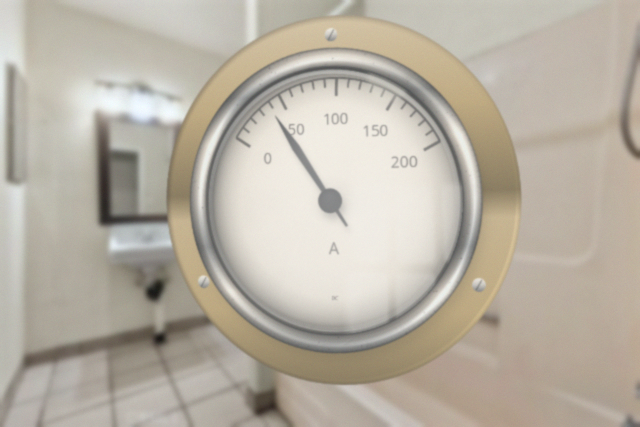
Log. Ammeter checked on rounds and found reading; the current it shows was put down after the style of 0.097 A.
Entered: 40 A
